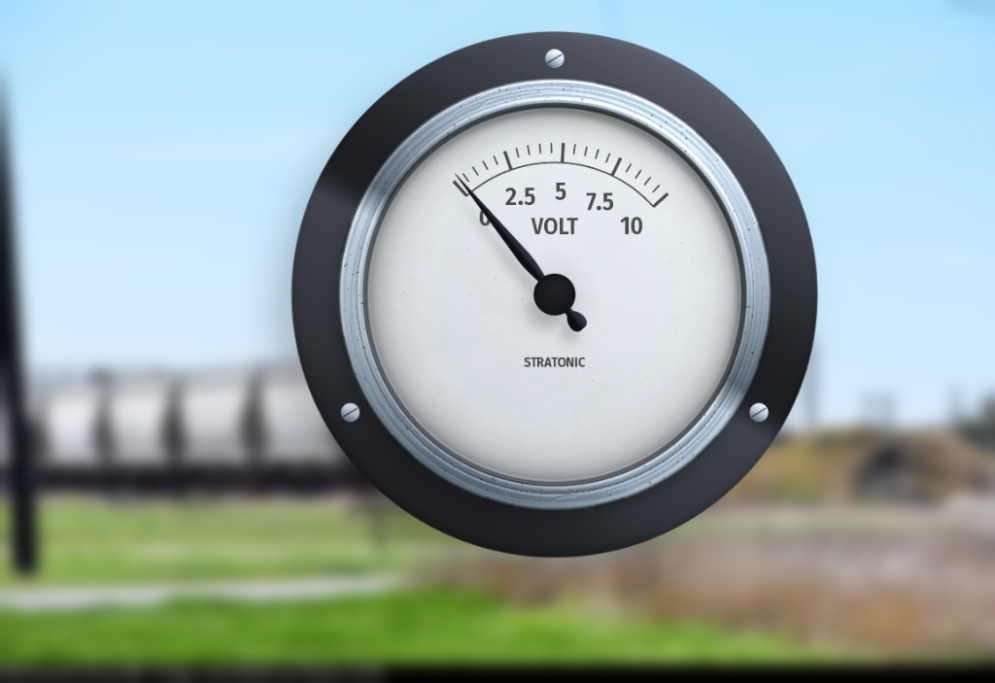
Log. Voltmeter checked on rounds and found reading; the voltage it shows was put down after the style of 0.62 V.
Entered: 0.25 V
